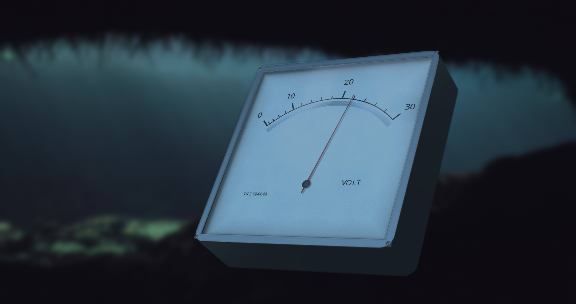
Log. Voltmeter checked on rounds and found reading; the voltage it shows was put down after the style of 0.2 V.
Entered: 22 V
